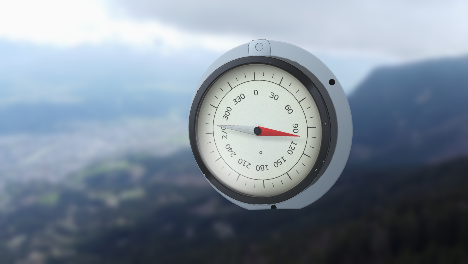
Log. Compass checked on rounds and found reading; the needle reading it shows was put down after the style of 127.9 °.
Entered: 100 °
